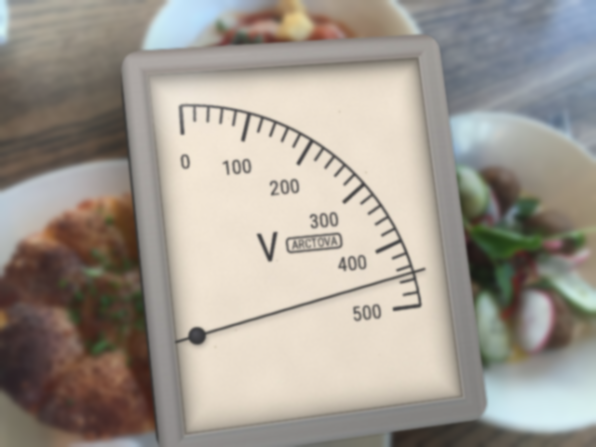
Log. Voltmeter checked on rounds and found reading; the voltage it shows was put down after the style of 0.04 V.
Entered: 450 V
